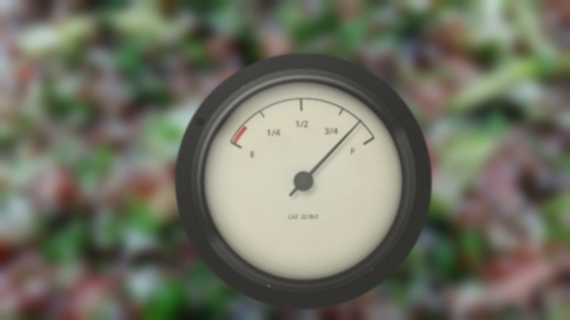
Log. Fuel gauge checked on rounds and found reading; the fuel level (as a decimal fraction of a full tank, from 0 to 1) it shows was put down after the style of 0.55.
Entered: 0.875
